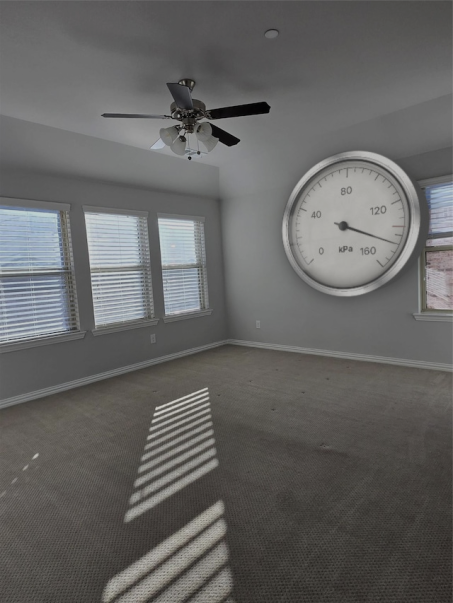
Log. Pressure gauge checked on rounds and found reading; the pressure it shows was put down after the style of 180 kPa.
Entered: 145 kPa
